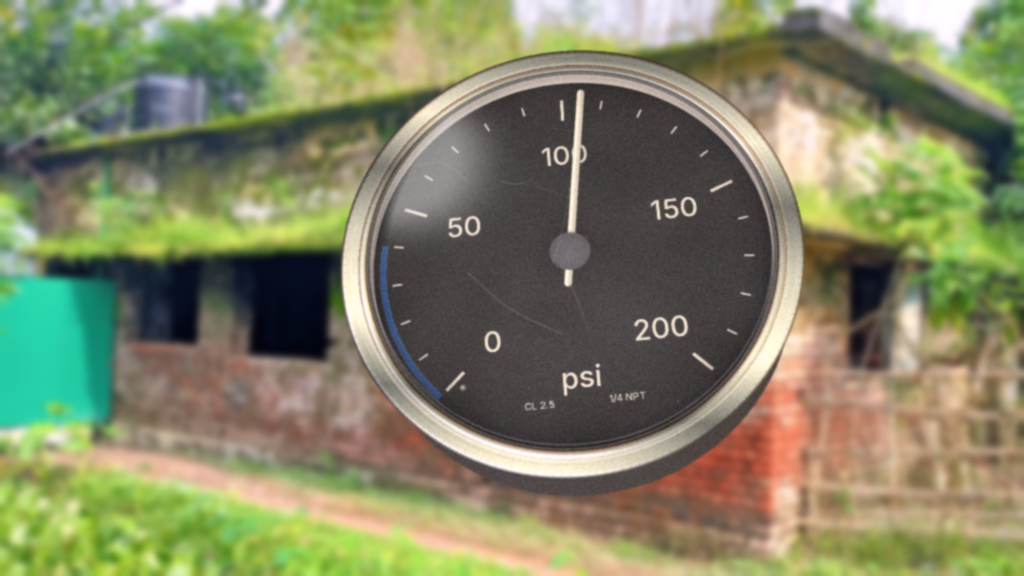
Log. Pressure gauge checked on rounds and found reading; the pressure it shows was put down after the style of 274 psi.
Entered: 105 psi
